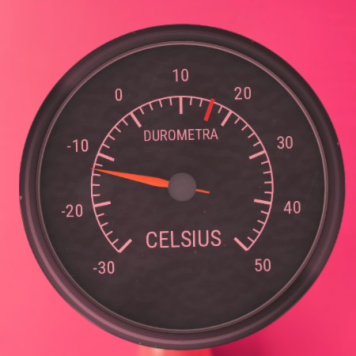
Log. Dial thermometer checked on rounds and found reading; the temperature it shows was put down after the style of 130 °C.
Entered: -13 °C
